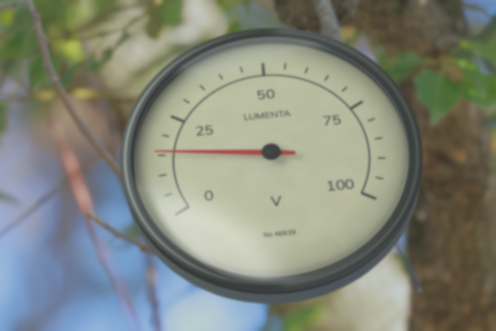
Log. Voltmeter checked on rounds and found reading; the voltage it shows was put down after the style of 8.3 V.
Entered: 15 V
